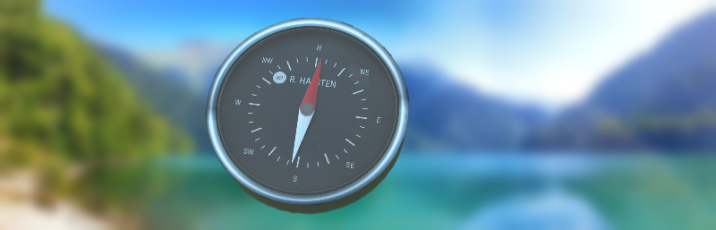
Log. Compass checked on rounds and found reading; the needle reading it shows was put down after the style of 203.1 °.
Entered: 5 °
